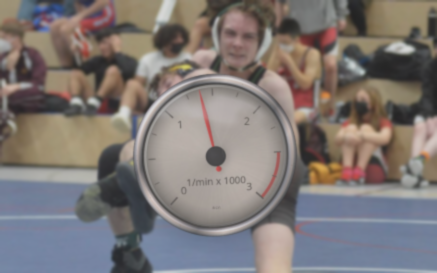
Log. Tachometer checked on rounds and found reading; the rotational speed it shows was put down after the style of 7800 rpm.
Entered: 1375 rpm
